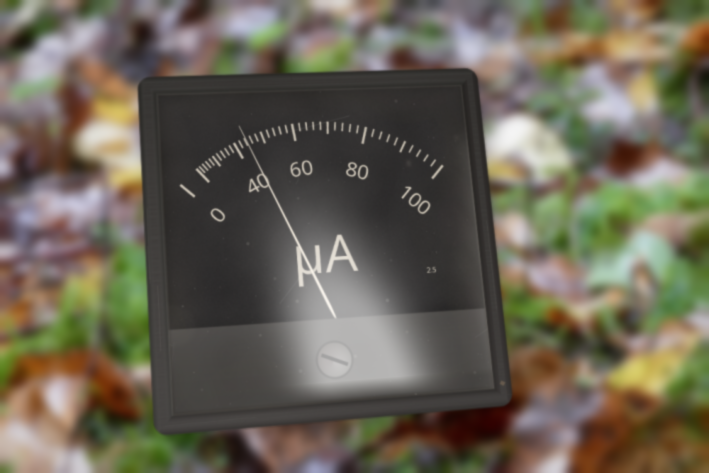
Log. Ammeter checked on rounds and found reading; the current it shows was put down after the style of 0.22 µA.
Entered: 44 µA
